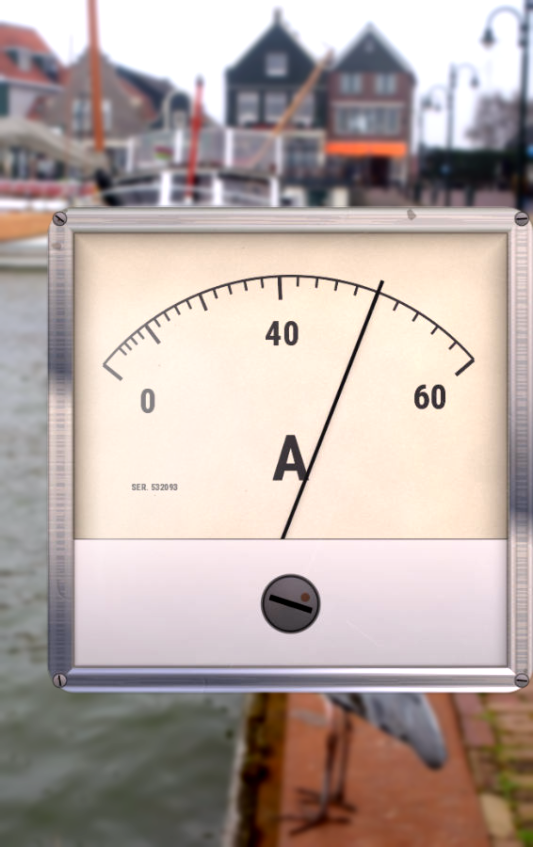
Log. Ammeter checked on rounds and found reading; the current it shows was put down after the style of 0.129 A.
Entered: 50 A
